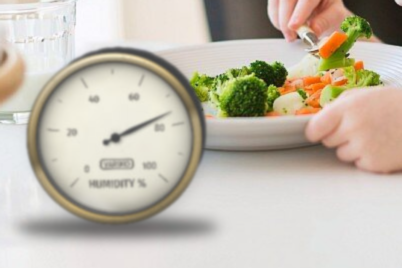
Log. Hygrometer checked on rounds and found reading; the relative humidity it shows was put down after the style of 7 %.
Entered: 75 %
